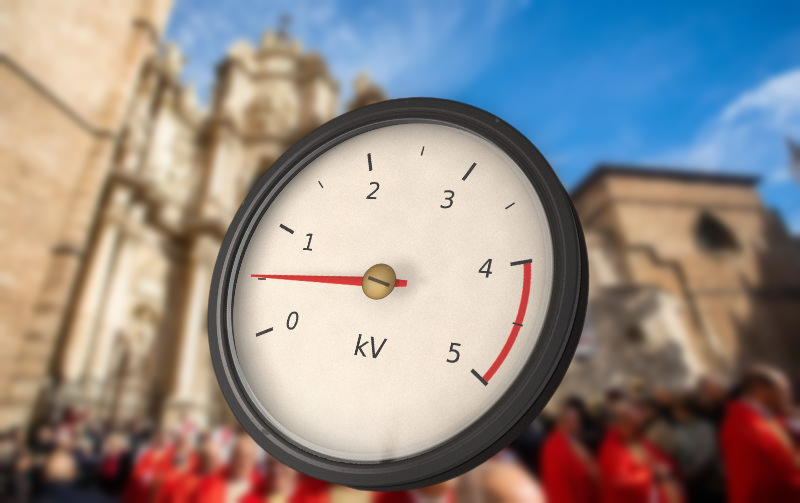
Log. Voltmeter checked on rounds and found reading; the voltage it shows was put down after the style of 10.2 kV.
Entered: 0.5 kV
